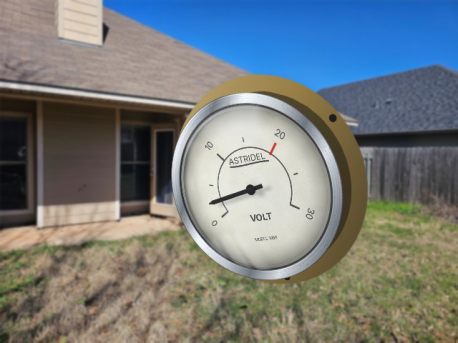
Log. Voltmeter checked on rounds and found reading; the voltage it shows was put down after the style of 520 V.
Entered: 2.5 V
